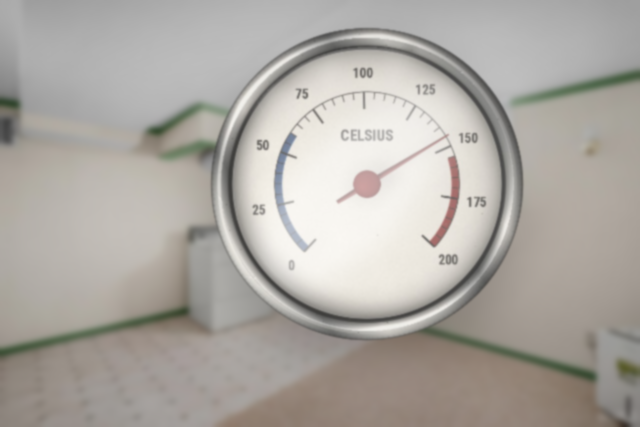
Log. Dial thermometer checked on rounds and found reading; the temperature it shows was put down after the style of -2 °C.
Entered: 145 °C
